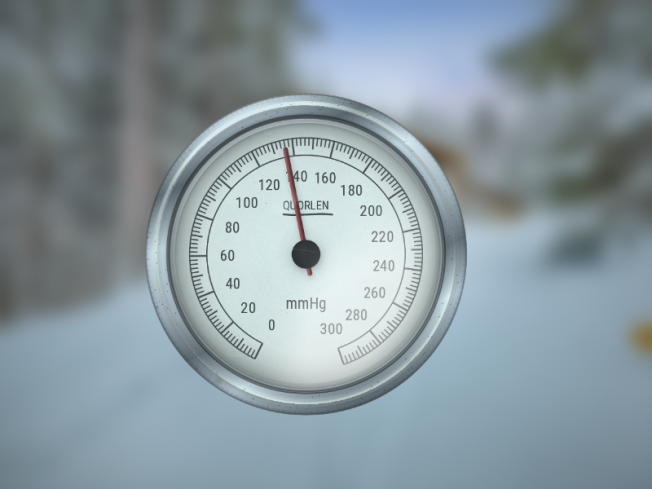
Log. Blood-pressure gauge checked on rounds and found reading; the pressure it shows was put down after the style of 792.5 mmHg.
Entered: 136 mmHg
